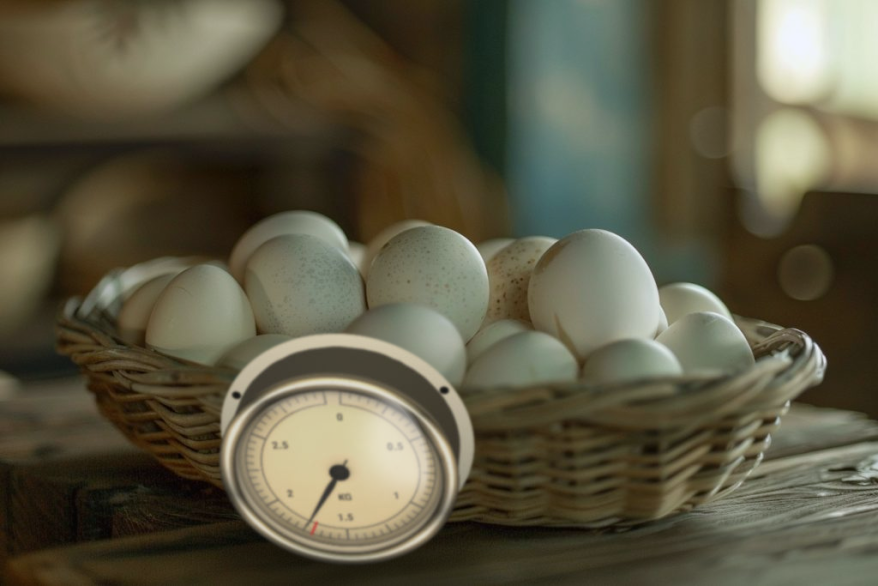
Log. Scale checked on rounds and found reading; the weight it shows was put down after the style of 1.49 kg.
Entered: 1.75 kg
